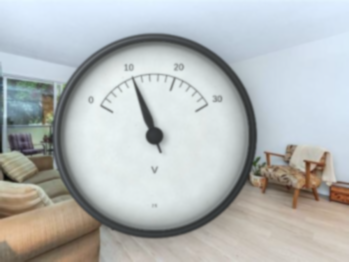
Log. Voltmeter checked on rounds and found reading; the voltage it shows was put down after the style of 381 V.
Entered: 10 V
